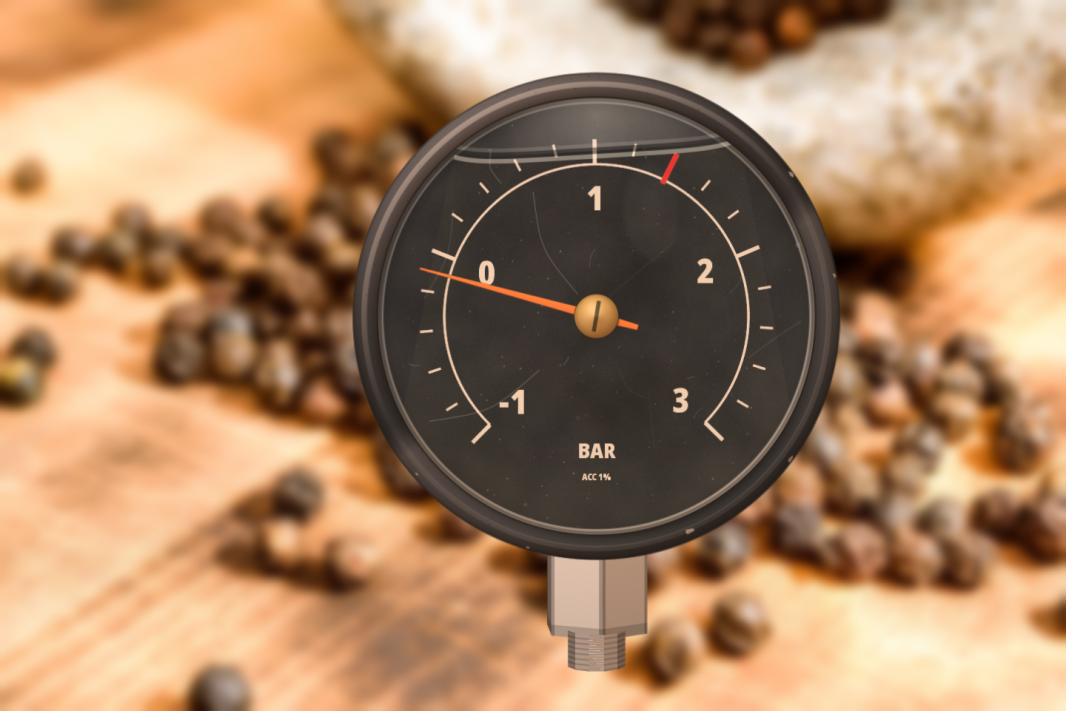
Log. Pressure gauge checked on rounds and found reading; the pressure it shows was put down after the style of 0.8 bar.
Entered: -0.1 bar
